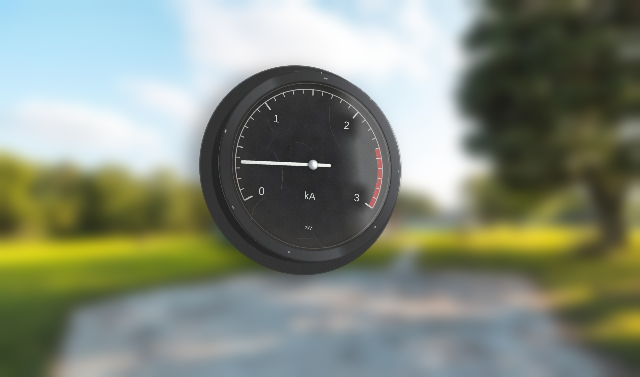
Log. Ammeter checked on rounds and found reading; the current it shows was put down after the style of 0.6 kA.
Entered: 0.35 kA
